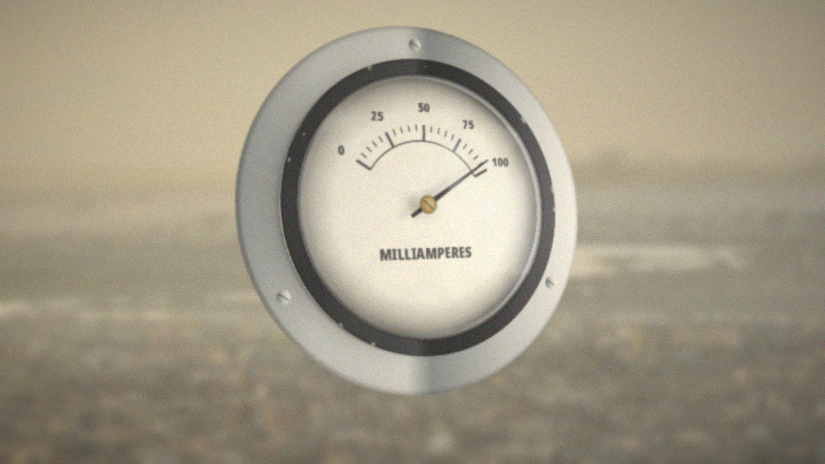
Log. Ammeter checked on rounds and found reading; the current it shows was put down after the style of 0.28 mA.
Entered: 95 mA
